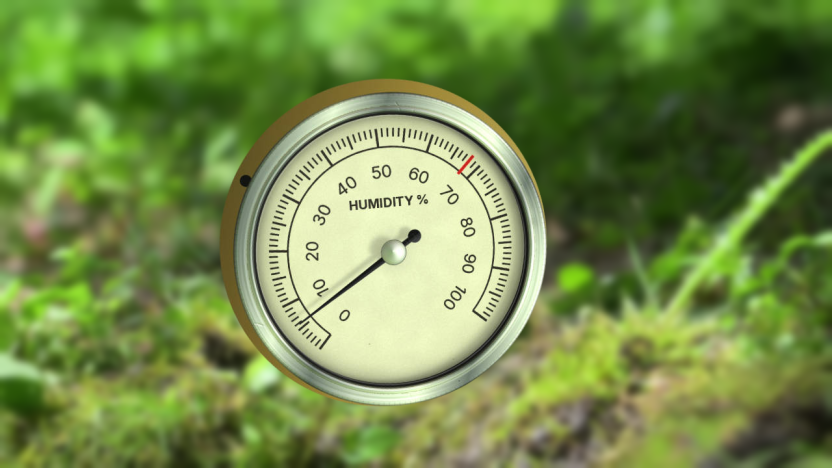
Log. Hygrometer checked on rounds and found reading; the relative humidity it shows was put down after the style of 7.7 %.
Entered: 6 %
